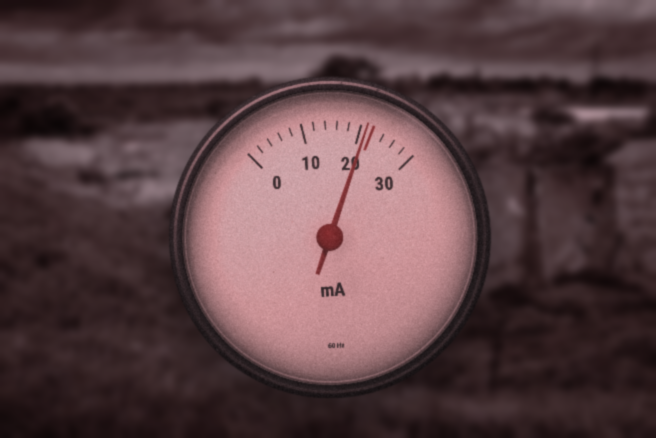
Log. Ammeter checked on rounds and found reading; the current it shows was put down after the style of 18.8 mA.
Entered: 21 mA
